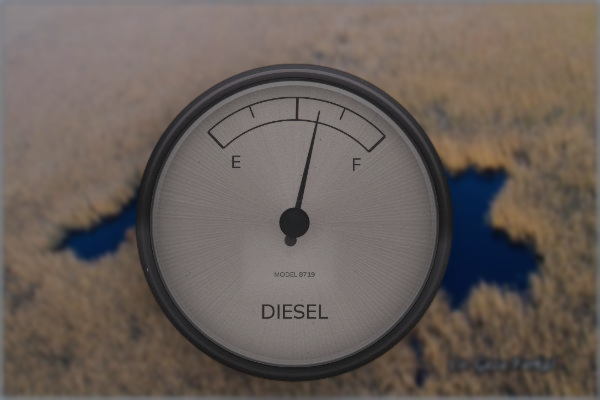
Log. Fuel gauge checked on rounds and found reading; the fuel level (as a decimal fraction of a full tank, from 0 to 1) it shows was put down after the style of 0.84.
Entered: 0.625
